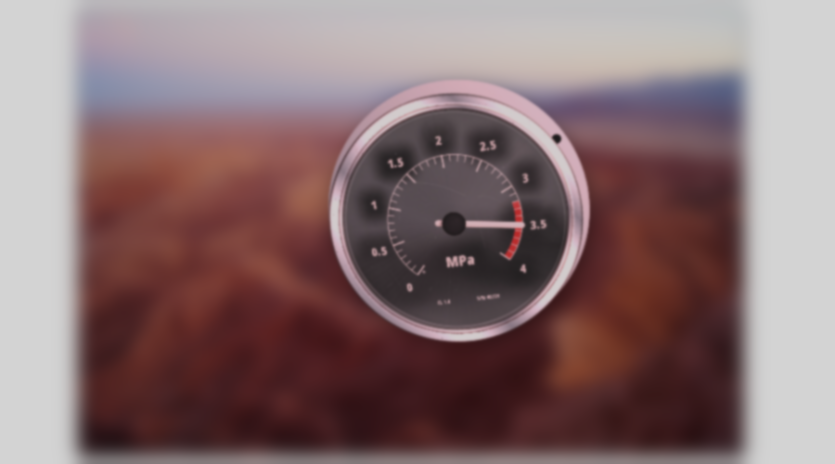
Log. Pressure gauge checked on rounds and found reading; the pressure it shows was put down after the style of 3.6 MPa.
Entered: 3.5 MPa
